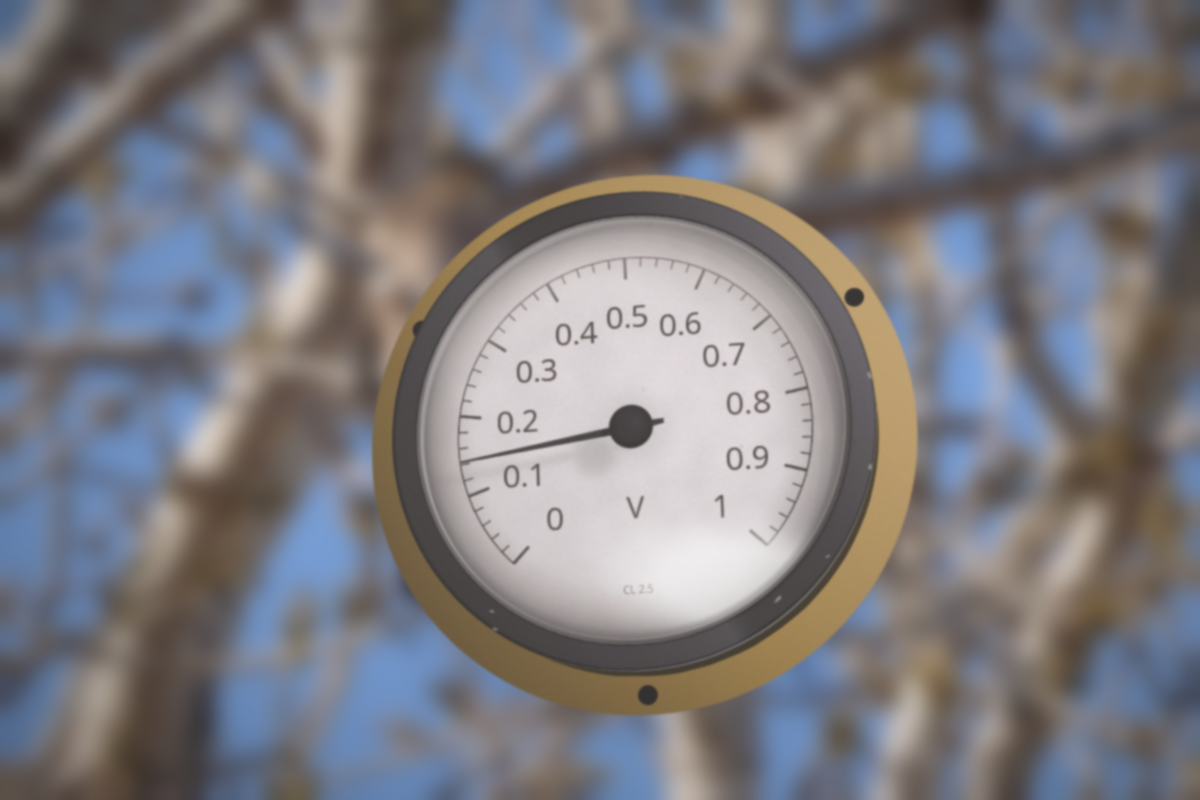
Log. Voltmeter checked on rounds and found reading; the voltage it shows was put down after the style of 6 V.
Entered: 0.14 V
